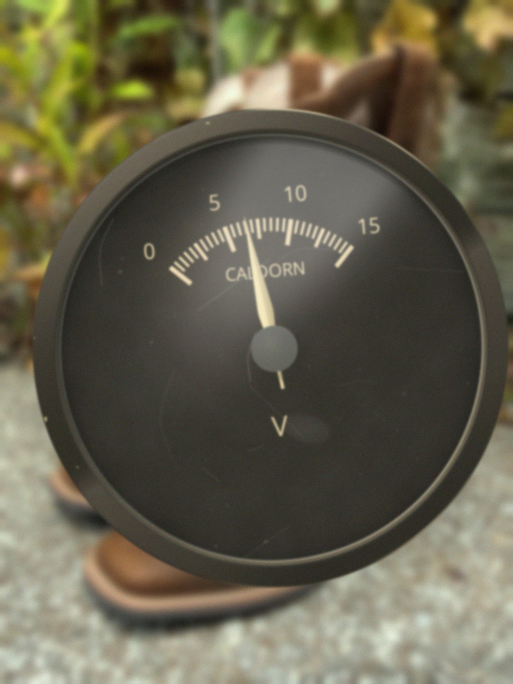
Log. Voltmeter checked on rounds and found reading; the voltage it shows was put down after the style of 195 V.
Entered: 6.5 V
